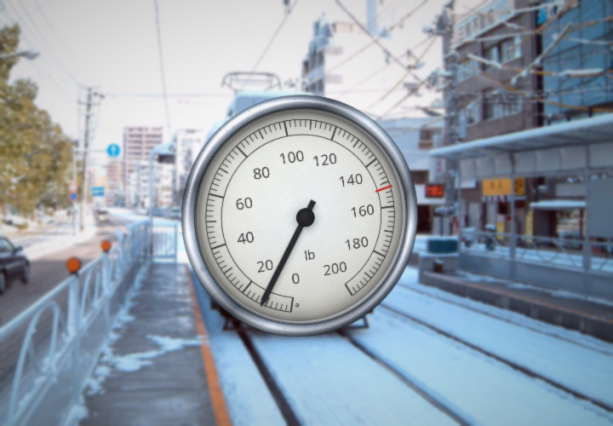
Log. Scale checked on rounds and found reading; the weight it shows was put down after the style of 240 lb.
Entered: 12 lb
